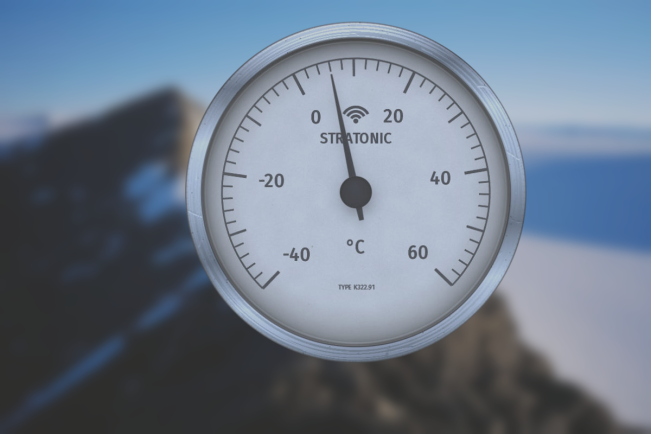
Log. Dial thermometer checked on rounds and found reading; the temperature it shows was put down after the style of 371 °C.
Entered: 6 °C
